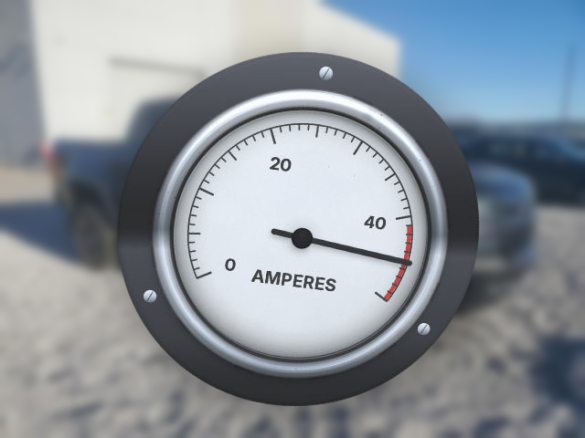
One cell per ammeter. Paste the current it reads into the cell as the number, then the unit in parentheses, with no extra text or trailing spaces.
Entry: 45 (A)
